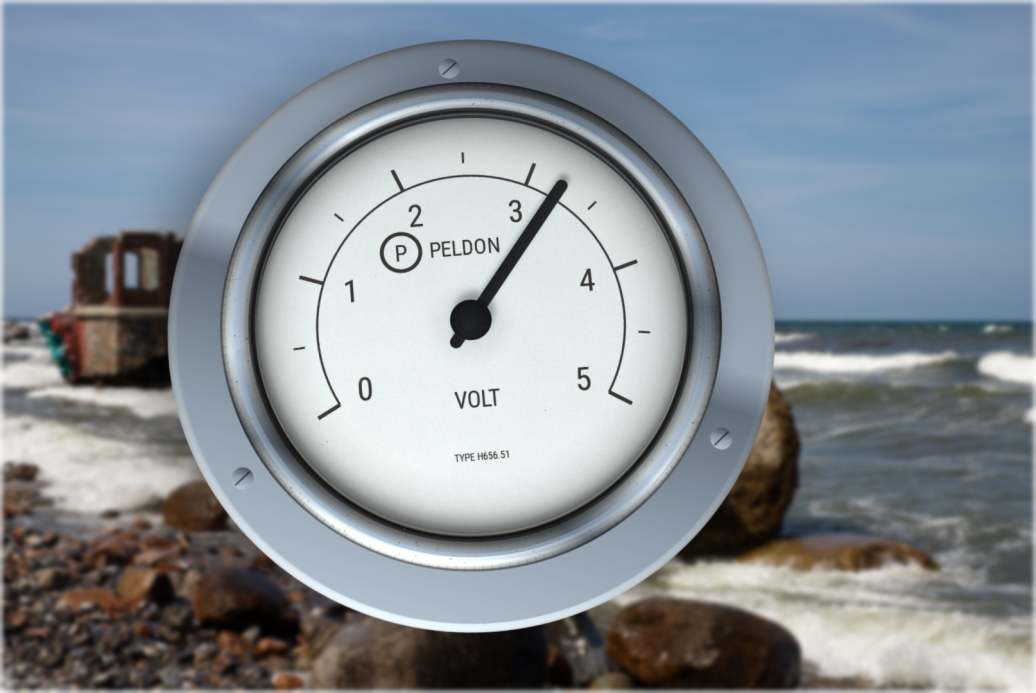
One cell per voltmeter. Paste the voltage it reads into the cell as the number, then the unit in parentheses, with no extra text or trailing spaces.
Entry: 3.25 (V)
